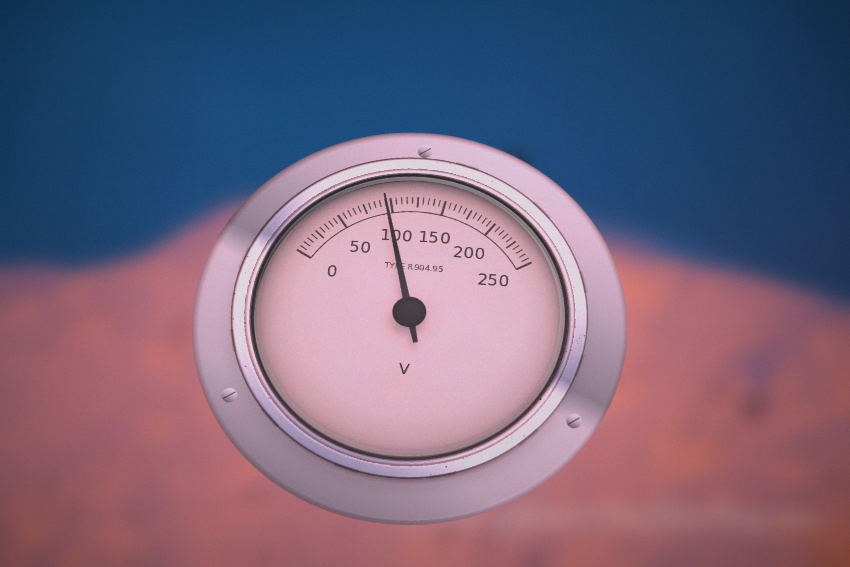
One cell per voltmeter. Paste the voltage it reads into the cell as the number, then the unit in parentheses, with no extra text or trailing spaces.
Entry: 95 (V)
